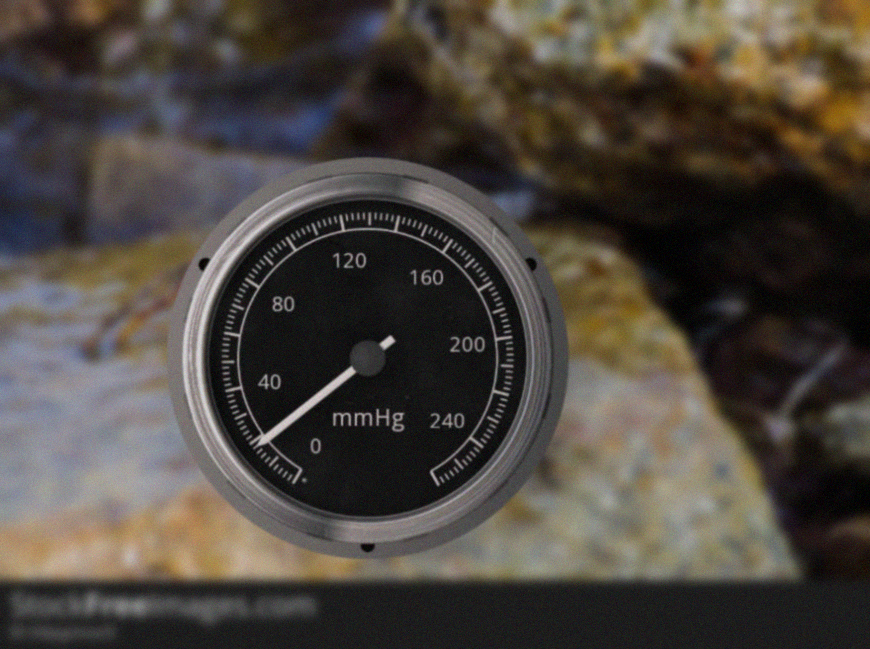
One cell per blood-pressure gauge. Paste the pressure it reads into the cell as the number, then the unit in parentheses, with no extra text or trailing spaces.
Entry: 18 (mmHg)
